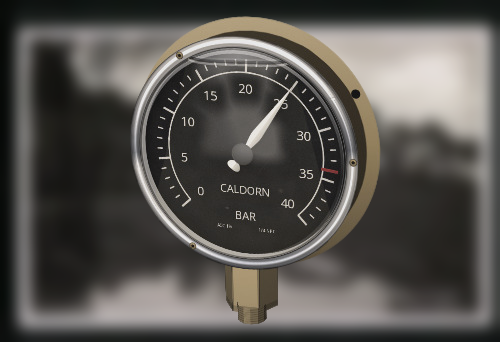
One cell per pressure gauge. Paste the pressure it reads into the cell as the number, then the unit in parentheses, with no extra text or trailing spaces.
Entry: 25 (bar)
